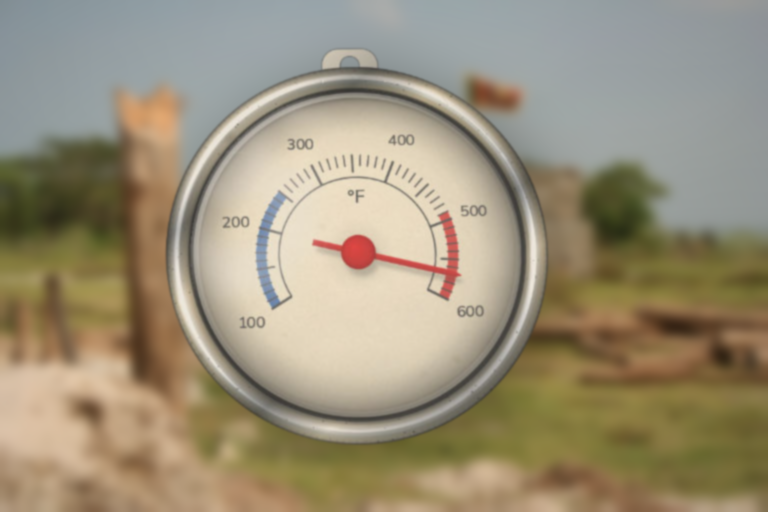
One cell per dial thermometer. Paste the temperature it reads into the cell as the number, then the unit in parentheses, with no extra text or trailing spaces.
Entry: 570 (°F)
